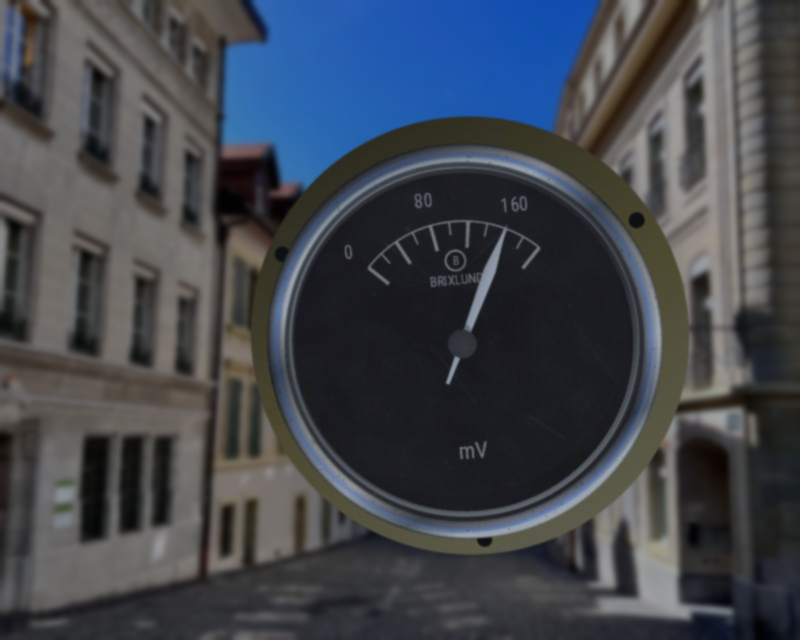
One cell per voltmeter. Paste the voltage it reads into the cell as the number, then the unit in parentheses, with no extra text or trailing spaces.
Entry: 160 (mV)
